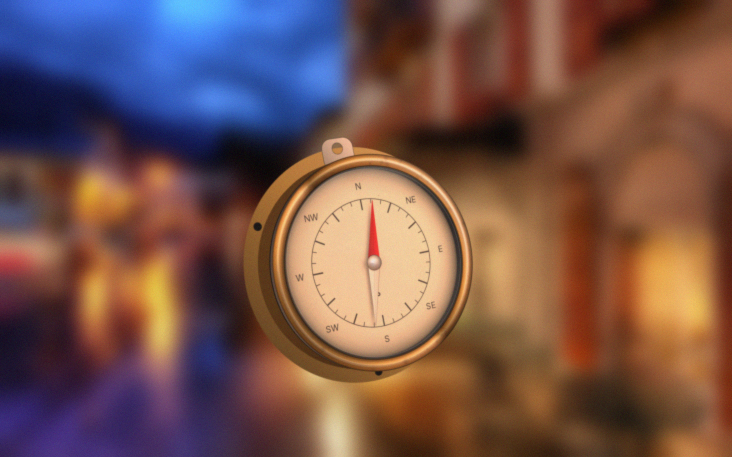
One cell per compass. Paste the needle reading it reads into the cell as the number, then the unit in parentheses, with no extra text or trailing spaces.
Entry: 10 (°)
